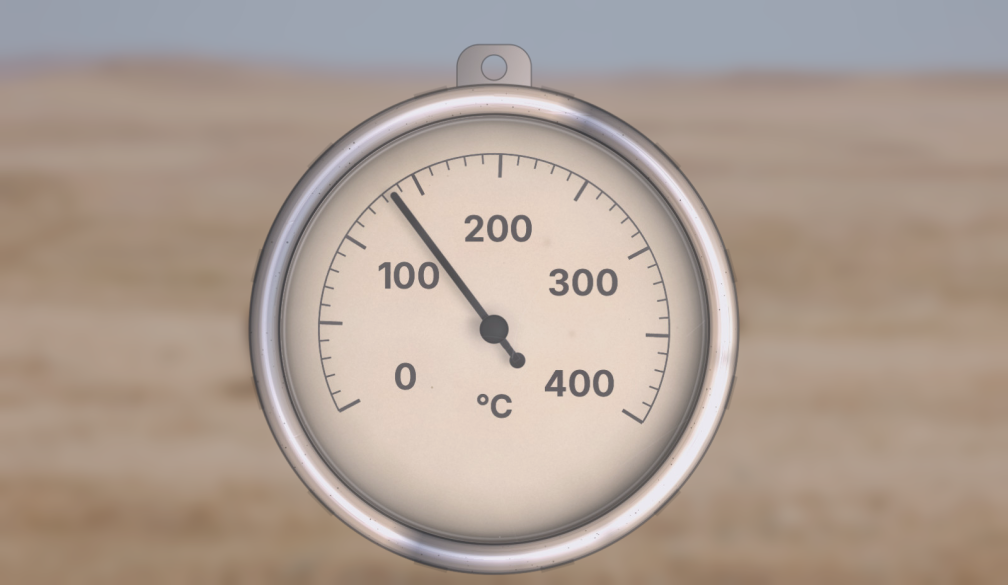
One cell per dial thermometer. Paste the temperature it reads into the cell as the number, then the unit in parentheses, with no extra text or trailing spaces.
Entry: 135 (°C)
